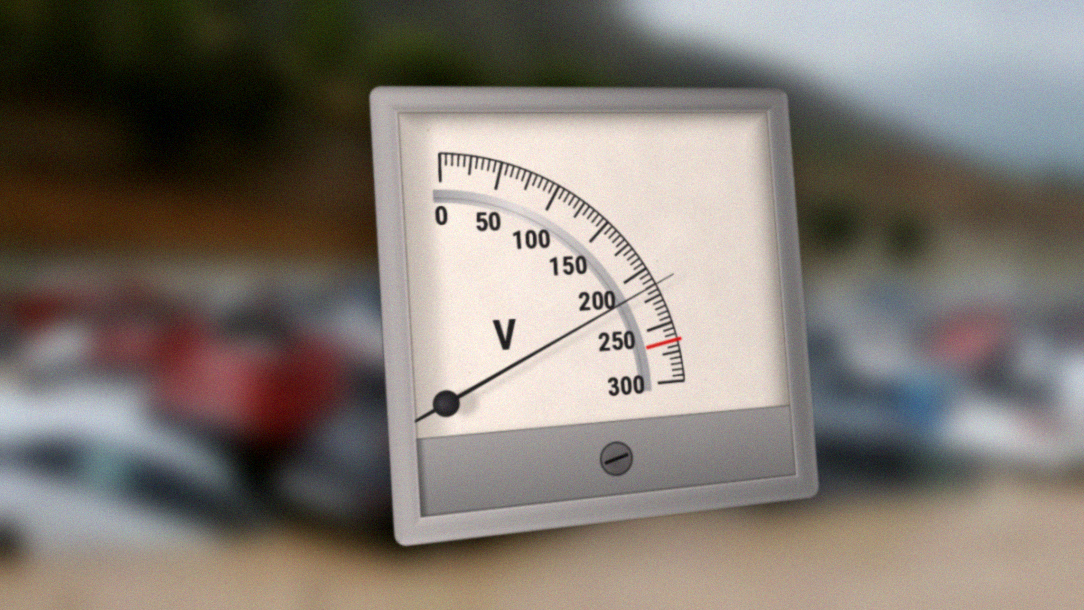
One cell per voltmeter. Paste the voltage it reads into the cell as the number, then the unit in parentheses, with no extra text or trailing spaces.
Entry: 215 (V)
